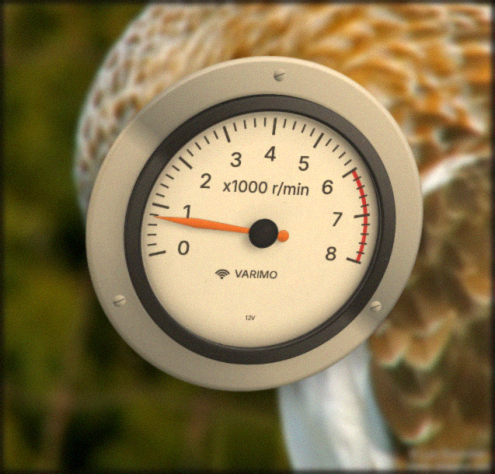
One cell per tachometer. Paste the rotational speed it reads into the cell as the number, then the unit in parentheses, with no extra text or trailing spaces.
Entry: 800 (rpm)
